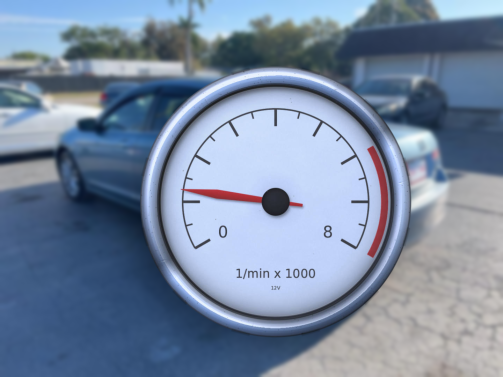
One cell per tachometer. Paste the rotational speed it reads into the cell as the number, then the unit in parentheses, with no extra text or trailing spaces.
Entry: 1250 (rpm)
